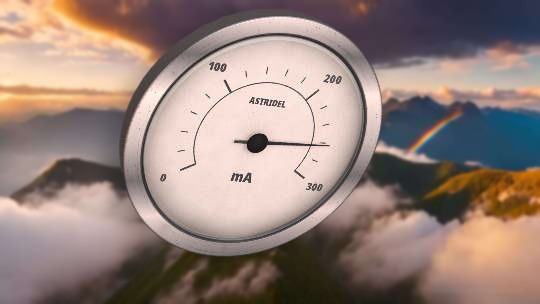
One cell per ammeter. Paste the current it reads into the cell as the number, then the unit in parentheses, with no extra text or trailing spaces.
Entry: 260 (mA)
